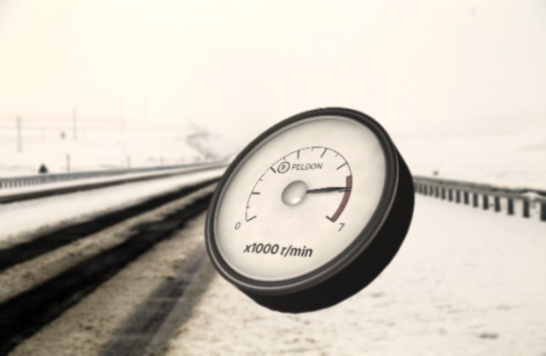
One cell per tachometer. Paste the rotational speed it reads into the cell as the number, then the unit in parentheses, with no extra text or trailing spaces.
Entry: 6000 (rpm)
